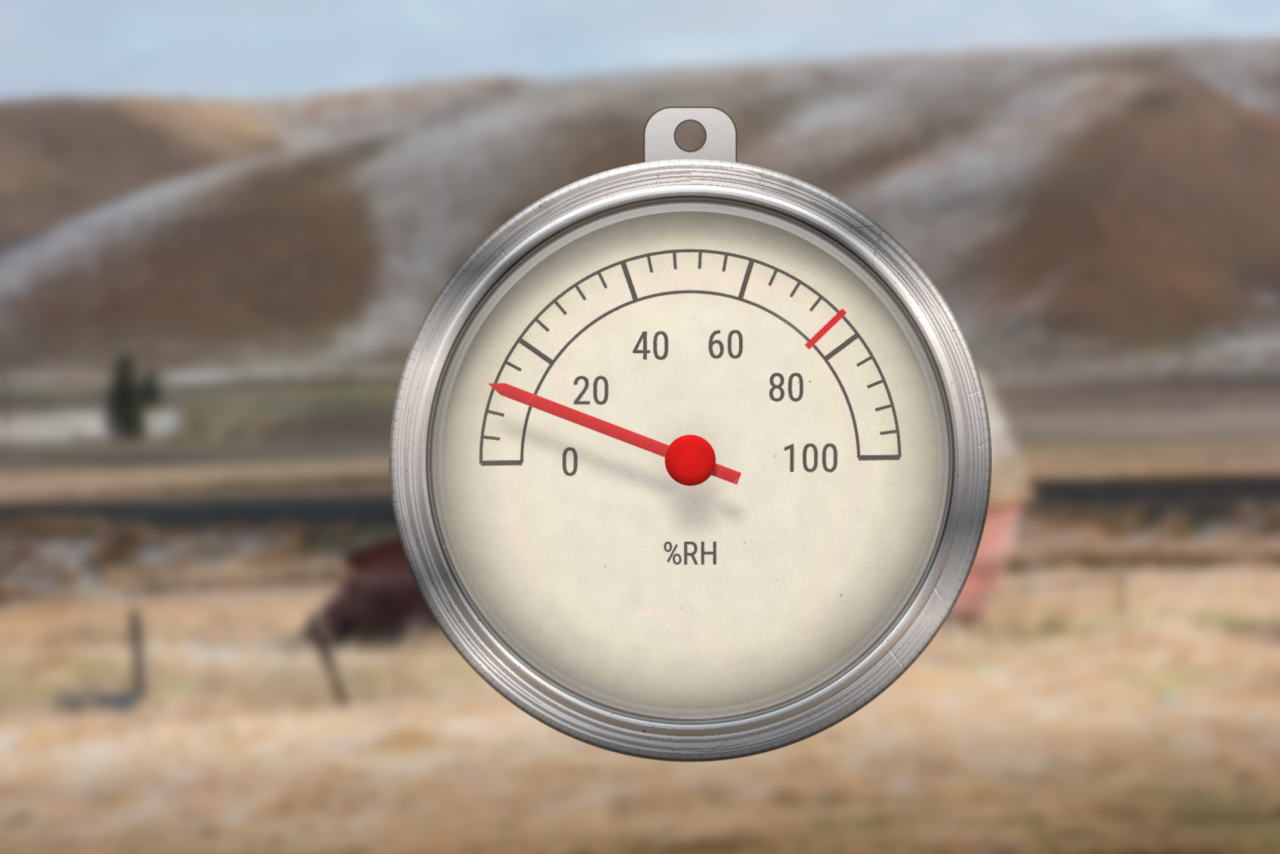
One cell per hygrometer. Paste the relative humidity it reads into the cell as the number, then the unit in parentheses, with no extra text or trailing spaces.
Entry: 12 (%)
